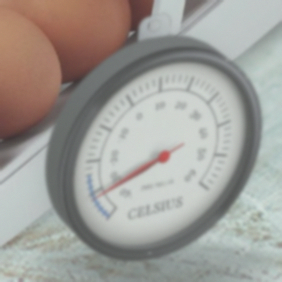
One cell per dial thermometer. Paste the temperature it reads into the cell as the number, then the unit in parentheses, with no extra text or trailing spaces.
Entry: -30 (°C)
